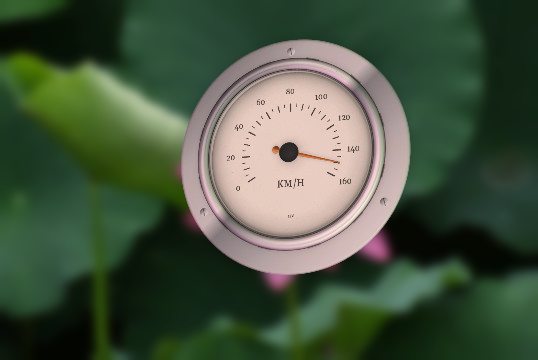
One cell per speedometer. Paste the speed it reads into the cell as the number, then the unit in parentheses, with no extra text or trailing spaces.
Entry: 150 (km/h)
